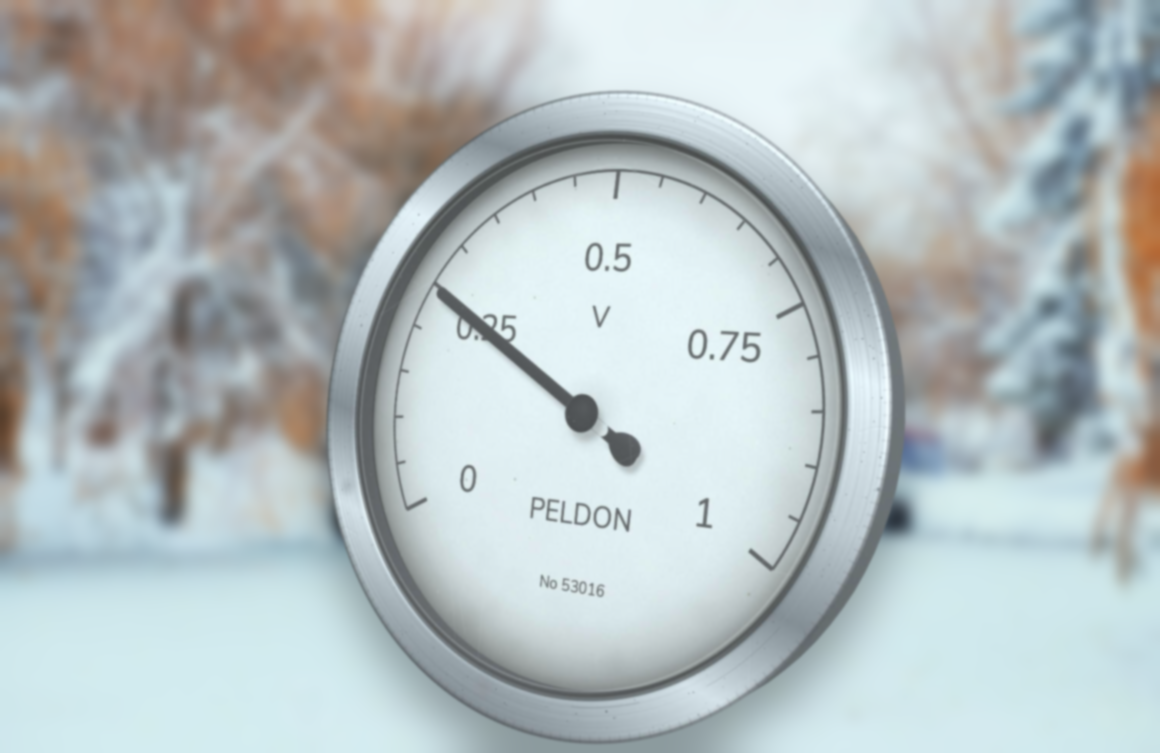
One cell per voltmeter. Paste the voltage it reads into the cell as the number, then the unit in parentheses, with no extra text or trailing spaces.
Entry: 0.25 (V)
